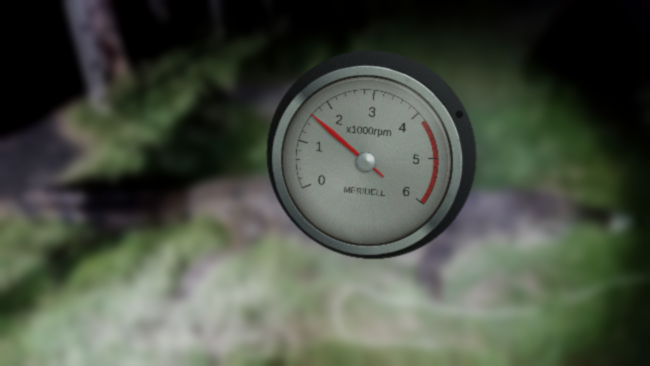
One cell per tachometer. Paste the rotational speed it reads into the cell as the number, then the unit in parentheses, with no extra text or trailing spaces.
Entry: 1600 (rpm)
